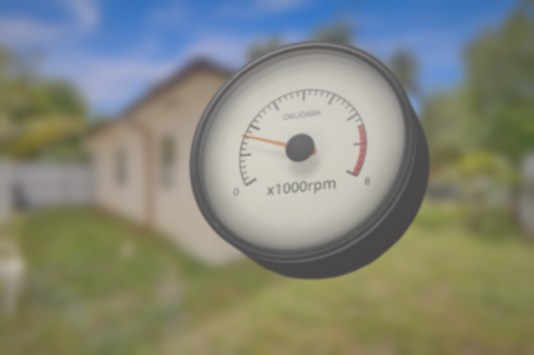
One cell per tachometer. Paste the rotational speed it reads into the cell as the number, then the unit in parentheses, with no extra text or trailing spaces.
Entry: 1600 (rpm)
